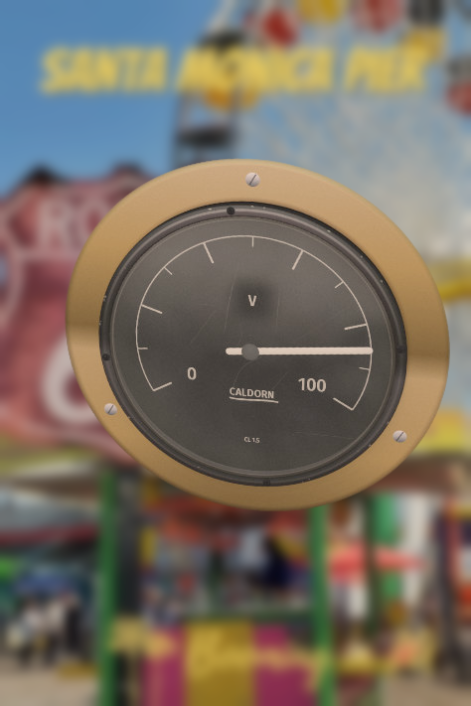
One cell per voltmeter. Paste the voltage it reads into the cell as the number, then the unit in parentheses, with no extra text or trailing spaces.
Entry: 85 (V)
